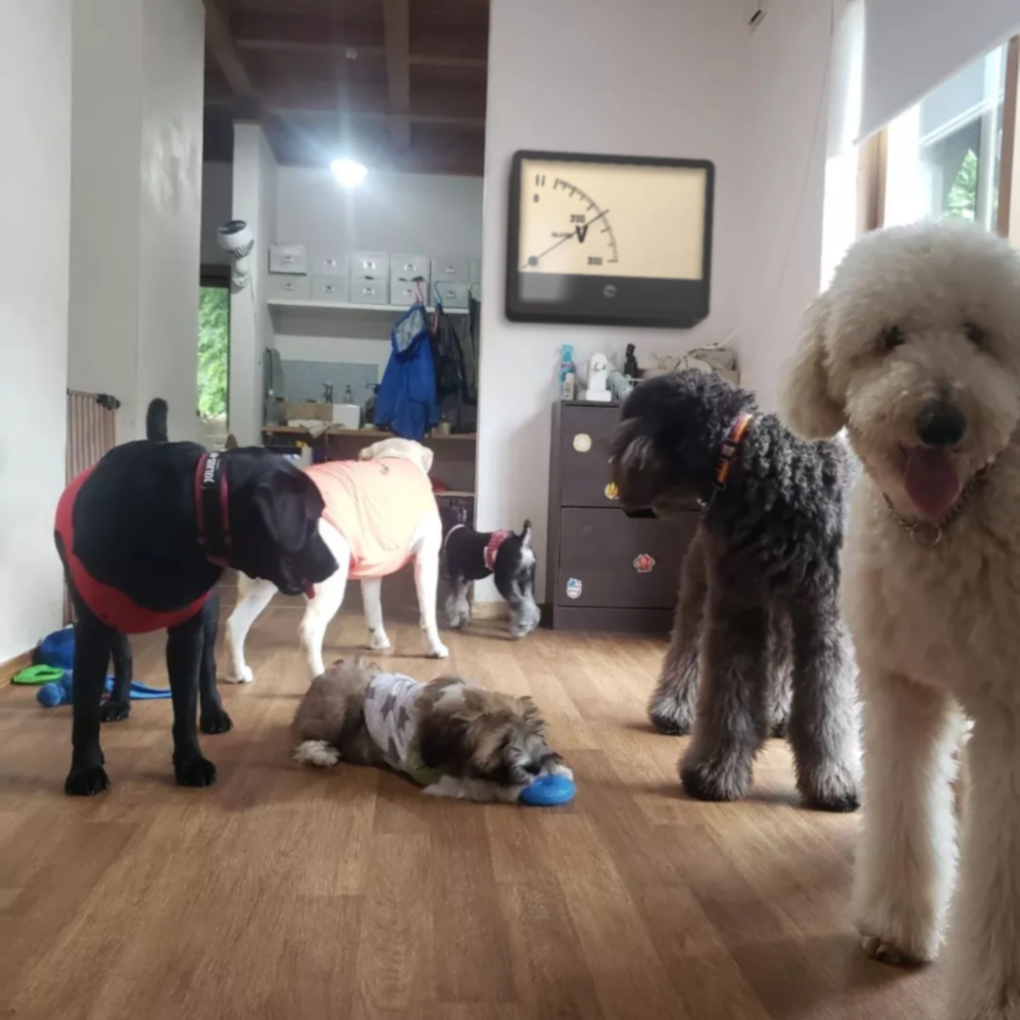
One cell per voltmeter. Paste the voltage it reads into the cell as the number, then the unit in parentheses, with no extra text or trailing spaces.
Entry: 225 (V)
